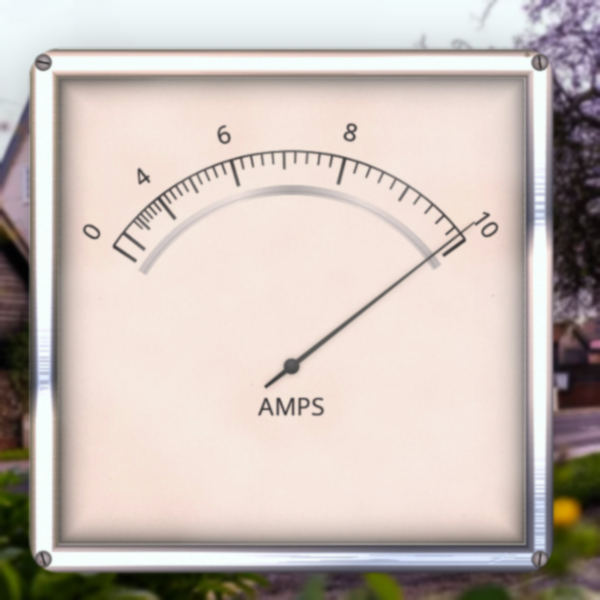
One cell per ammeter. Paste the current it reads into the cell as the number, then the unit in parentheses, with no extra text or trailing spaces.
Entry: 9.9 (A)
